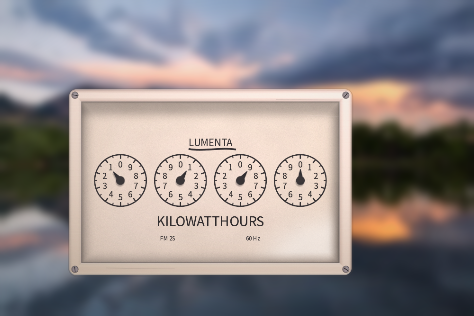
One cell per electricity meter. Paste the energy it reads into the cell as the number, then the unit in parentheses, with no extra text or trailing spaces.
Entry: 1090 (kWh)
